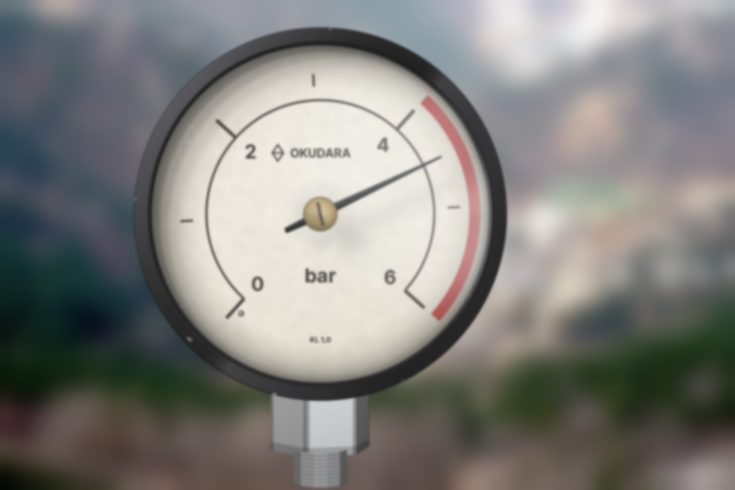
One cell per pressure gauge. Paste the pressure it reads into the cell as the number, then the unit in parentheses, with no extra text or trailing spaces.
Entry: 4.5 (bar)
